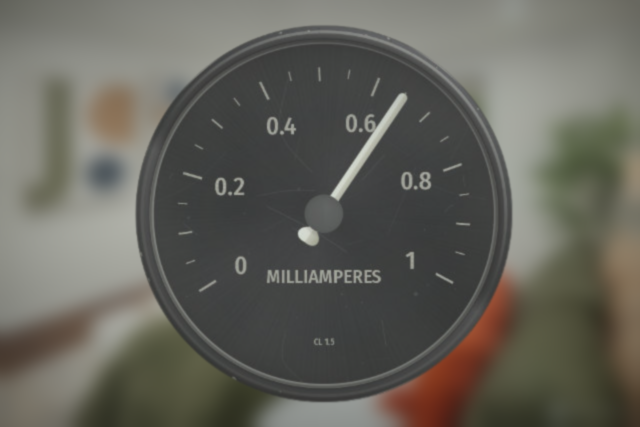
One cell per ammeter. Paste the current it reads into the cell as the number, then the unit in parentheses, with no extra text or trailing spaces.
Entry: 0.65 (mA)
